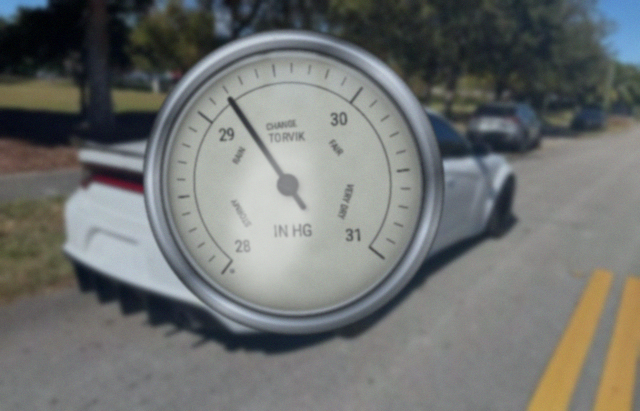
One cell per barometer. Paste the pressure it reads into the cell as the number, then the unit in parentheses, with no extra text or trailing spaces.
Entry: 29.2 (inHg)
